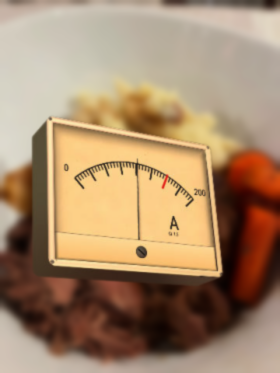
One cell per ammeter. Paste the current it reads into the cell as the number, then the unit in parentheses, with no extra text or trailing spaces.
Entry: 100 (A)
